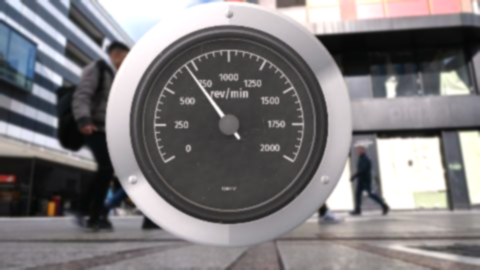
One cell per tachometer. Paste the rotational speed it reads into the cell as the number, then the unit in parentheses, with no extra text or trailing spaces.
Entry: 700 (rpm)
